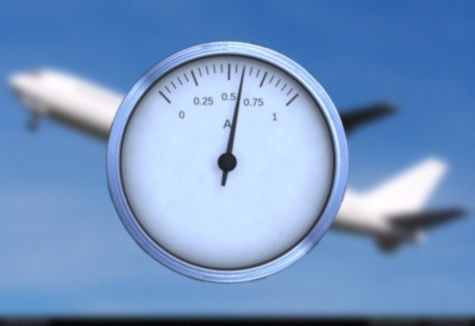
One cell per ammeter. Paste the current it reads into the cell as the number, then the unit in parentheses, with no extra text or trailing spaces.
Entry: 0.6 (A)
